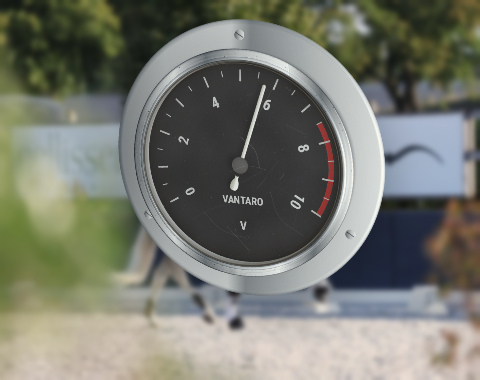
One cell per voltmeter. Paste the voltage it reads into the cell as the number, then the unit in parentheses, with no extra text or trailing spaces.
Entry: 5.75 (V)
